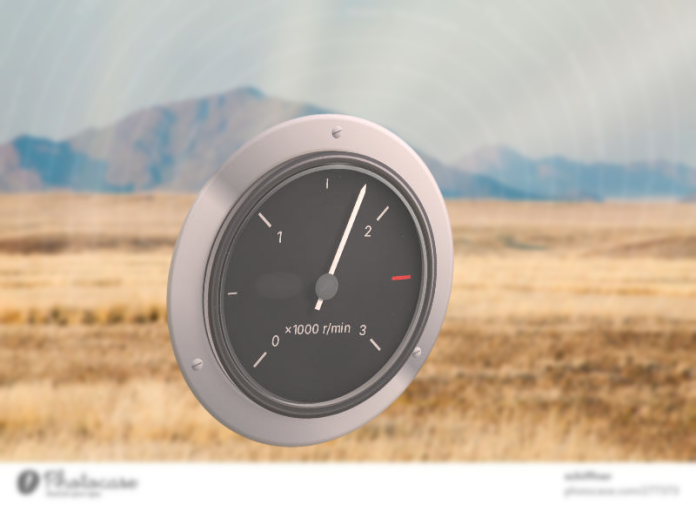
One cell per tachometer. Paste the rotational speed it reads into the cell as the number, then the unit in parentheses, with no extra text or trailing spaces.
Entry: 1750 (rpm)
